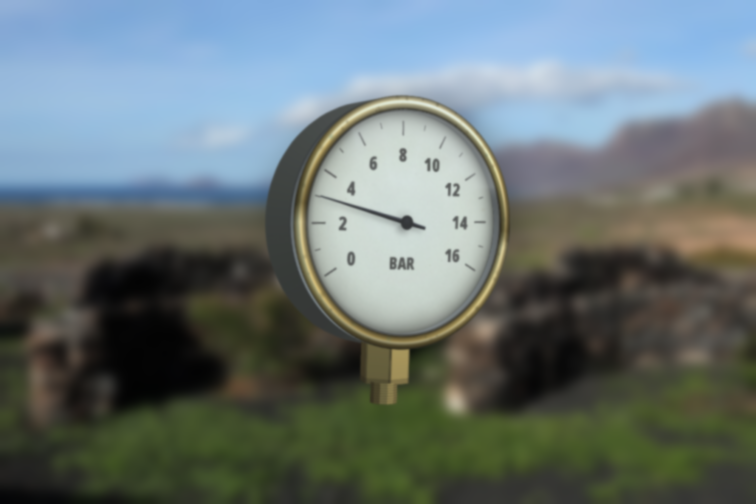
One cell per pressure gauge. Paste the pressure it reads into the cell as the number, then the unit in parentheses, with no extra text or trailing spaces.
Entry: 3 (bar)
